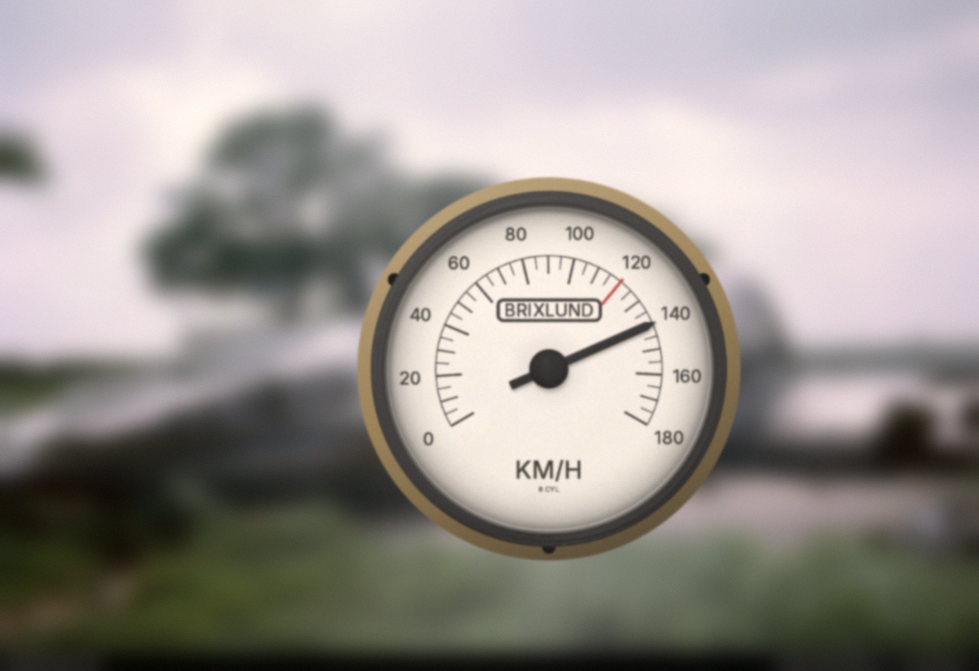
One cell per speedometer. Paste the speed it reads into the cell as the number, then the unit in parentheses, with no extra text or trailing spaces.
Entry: 140 (km/h)
